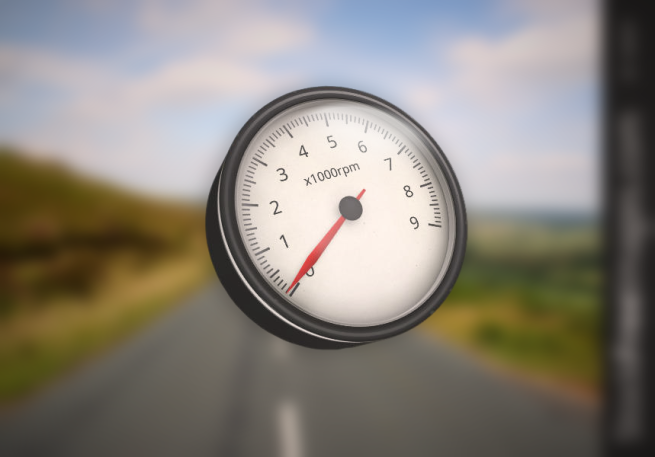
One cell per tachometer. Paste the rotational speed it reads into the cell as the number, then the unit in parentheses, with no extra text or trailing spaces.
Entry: 100 (rpm)
